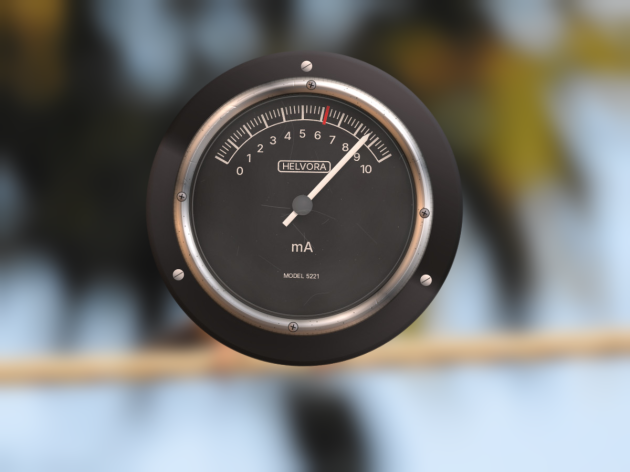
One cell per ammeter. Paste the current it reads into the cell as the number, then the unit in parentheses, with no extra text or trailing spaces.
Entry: 8.6 (mA)
